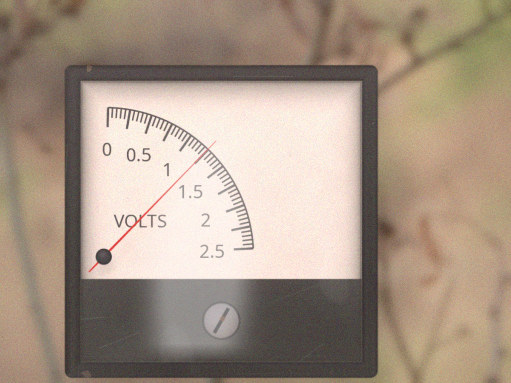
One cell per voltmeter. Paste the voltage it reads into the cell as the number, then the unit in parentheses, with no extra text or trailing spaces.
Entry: 1.25 (V)
